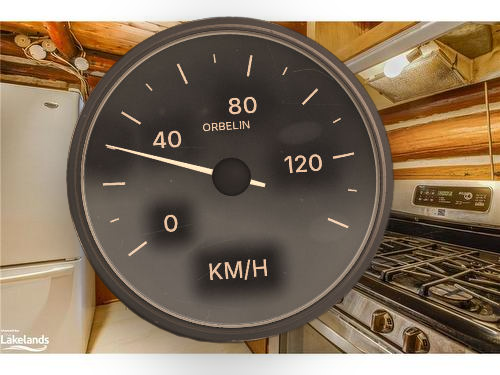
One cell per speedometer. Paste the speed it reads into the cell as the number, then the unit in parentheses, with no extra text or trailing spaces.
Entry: 30 (km/h)
